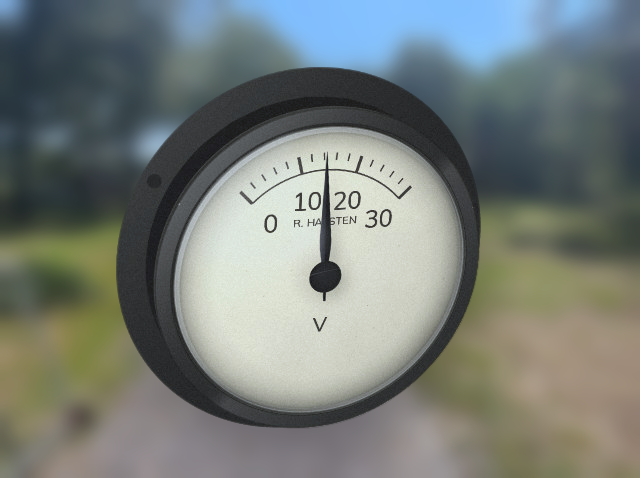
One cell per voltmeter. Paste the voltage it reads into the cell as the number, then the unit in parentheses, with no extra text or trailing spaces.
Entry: 14 (V)
